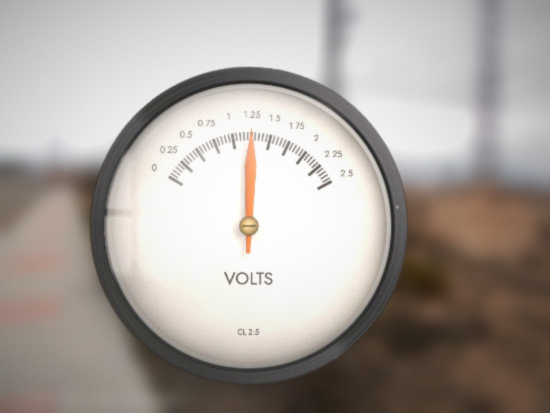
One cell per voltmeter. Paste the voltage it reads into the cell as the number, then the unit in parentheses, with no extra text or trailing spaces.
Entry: 1.25 (V)
